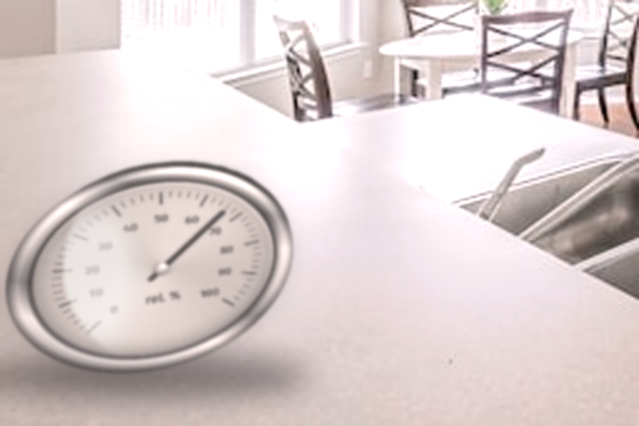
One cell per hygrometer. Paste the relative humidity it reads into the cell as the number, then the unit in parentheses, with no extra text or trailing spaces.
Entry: 66 (%)
